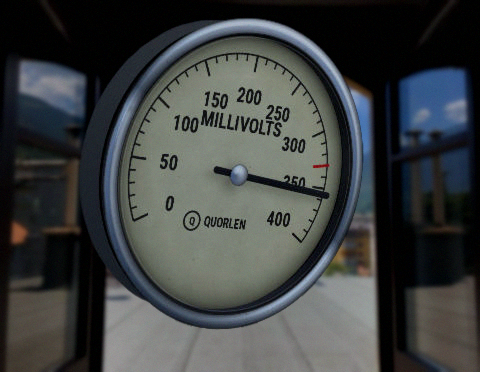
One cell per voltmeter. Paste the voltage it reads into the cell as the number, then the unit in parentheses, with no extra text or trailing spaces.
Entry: 355 (mV)
